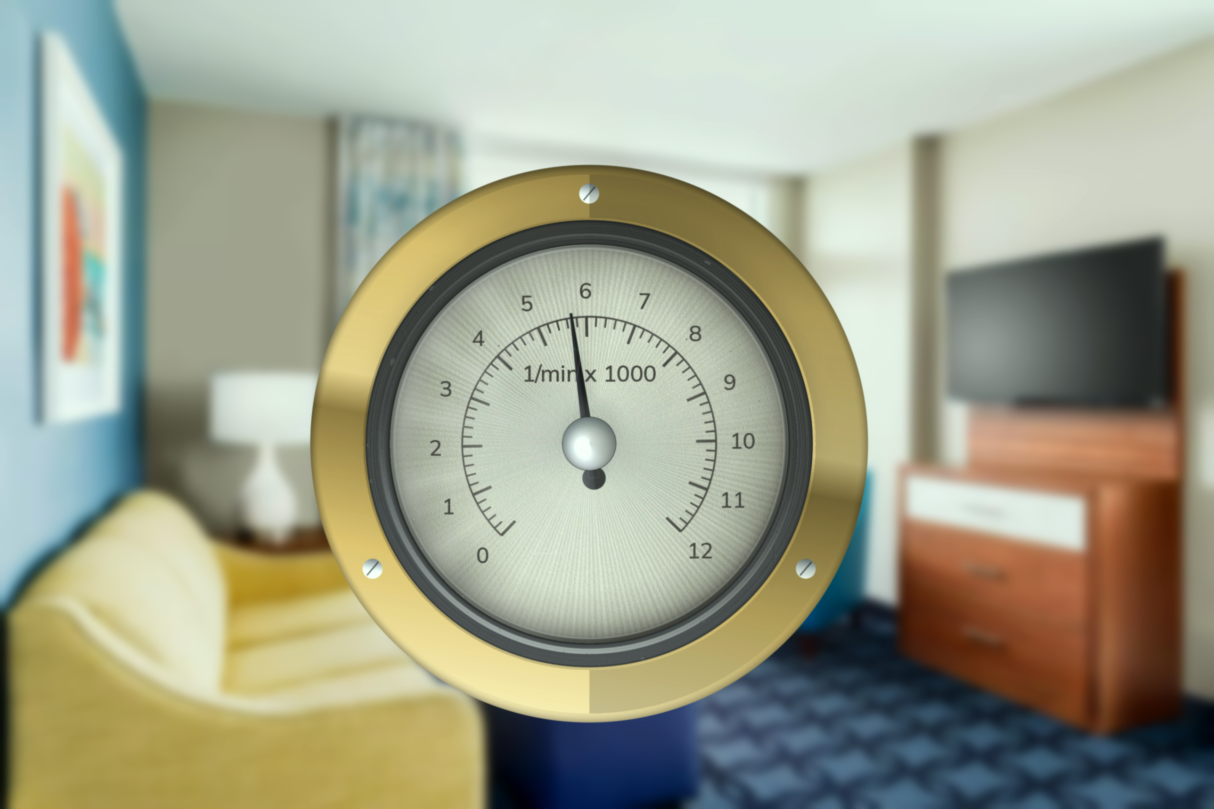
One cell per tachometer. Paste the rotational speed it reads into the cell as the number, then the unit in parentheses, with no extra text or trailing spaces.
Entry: 5700 (rpm)
